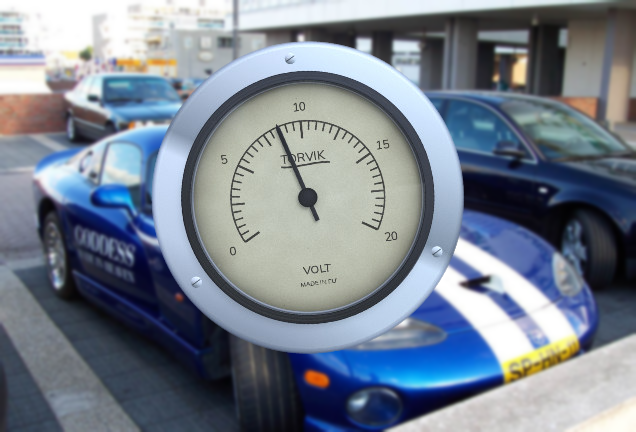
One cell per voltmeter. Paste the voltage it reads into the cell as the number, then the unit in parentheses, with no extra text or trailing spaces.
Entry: 8.5 (V)
